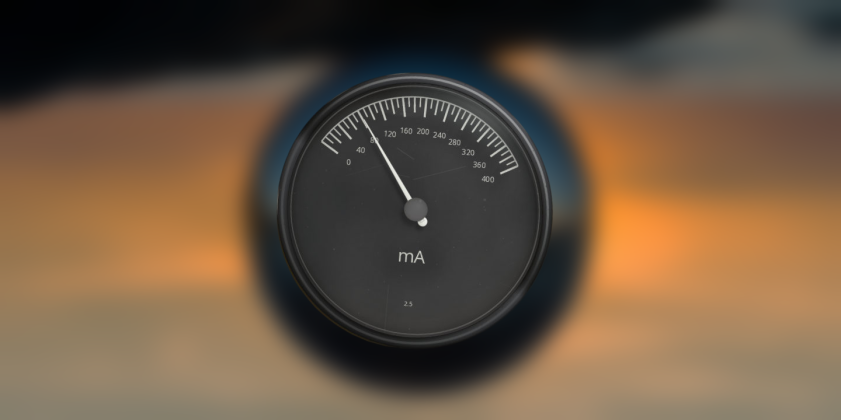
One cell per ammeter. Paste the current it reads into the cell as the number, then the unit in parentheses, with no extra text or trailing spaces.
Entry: 80 (mA)
